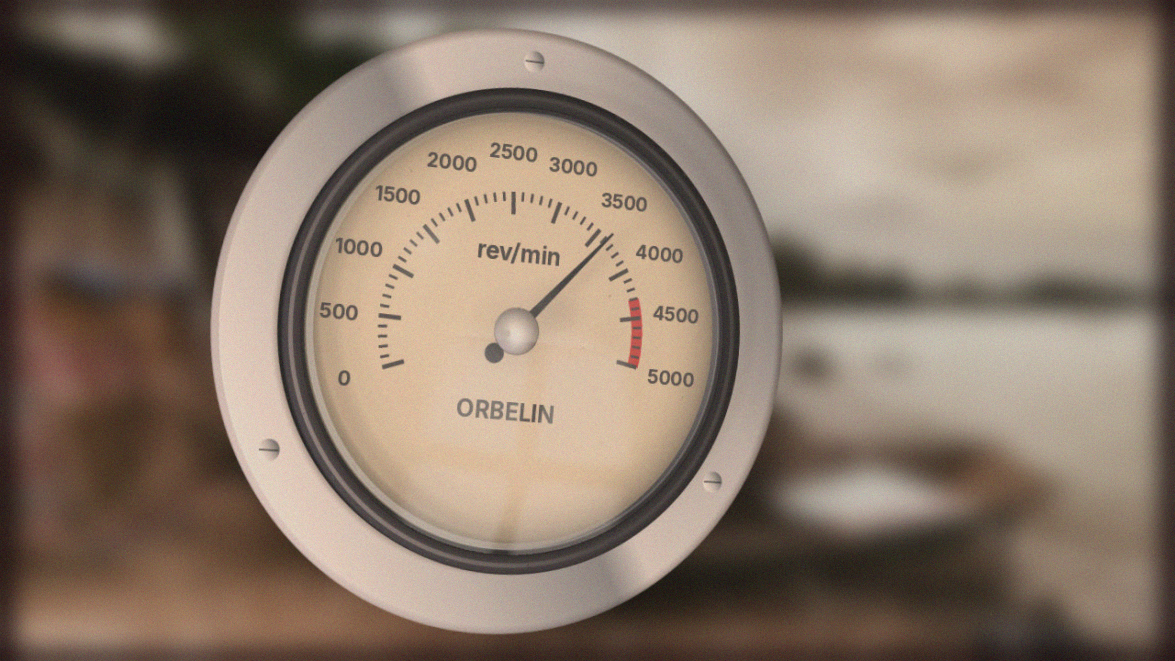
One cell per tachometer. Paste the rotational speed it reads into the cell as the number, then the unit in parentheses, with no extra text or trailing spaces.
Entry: 3600 (rpm)
